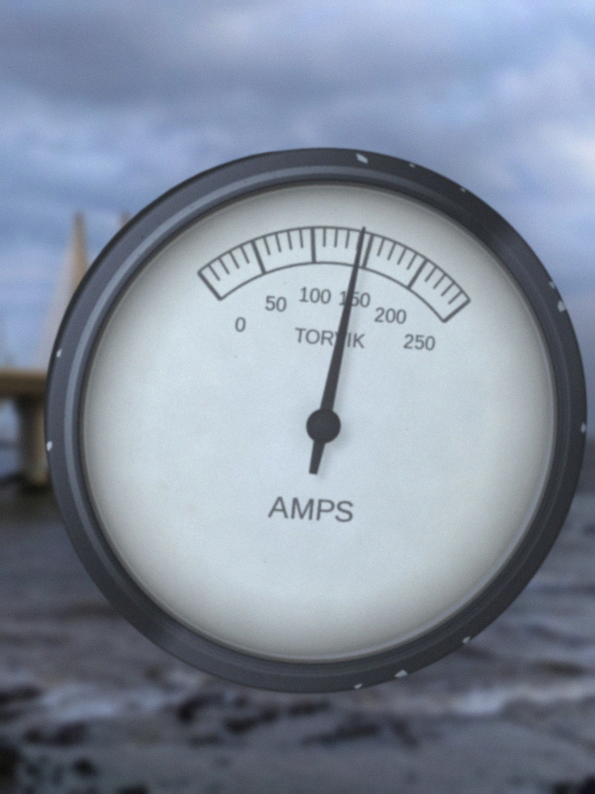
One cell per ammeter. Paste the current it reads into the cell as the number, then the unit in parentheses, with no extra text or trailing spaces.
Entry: 140 (A)
